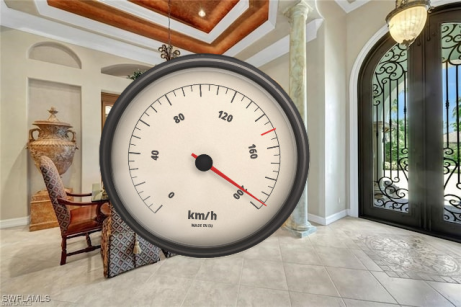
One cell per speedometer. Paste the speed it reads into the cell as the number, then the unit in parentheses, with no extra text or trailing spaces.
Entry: 195 (km/h)
